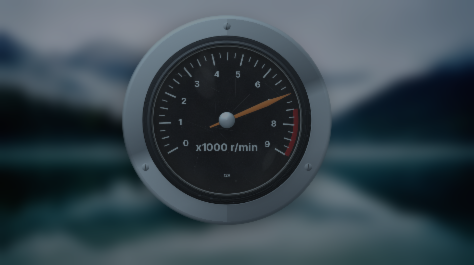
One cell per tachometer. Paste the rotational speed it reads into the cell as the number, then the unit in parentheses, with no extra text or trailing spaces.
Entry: 7000 (rpm)
